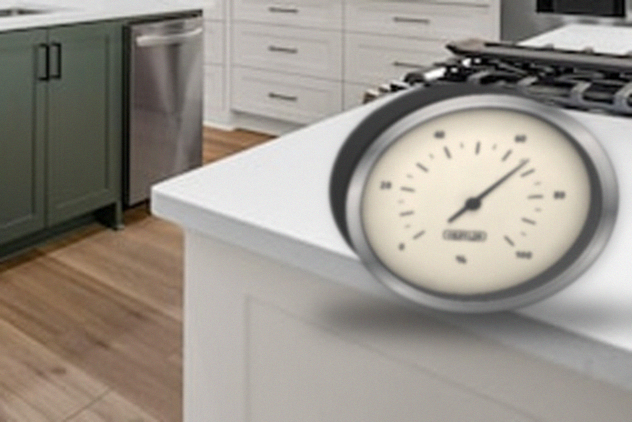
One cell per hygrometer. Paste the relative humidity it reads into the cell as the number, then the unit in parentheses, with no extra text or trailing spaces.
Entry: 65 (%)
